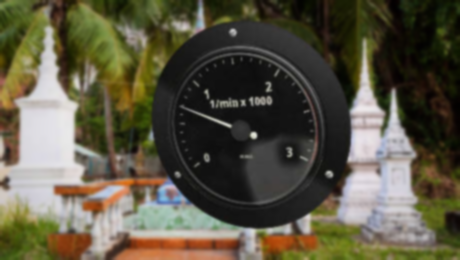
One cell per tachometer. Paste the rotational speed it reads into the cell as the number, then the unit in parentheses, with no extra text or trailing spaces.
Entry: 700 (rpm)
